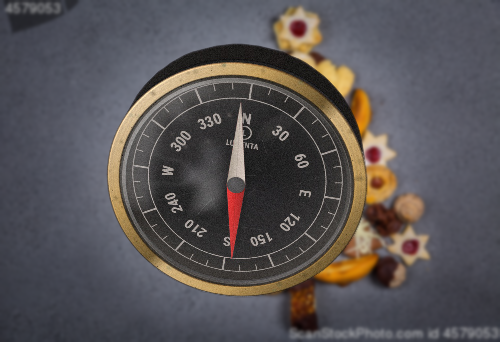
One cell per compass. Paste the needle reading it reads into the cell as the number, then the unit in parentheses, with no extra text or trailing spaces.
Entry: 175 (°)
